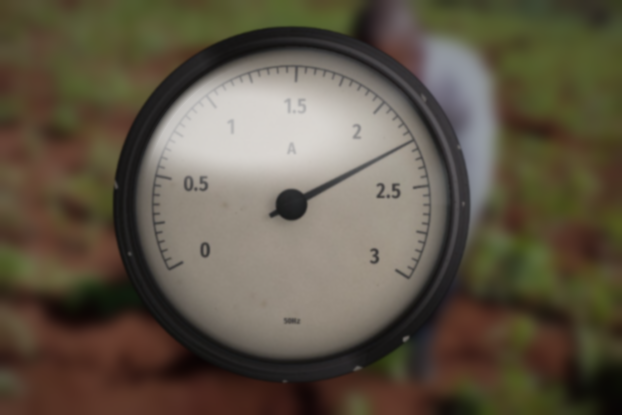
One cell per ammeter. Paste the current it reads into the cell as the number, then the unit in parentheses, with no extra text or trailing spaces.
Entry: 2.25 (A)
